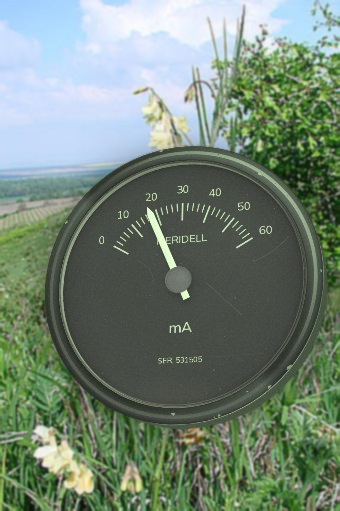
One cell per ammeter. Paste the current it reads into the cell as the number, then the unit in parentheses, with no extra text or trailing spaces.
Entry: 18 (mA)
